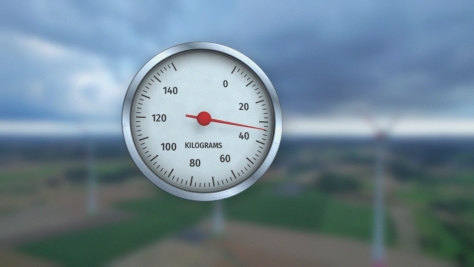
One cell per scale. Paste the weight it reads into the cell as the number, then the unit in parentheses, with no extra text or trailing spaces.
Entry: 34 (kg)
